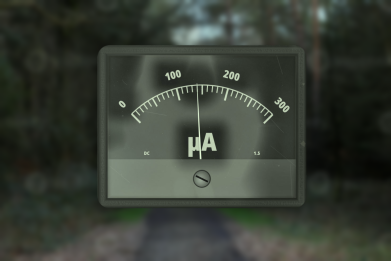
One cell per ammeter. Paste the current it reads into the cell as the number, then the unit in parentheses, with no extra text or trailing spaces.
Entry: 140 (µA)
